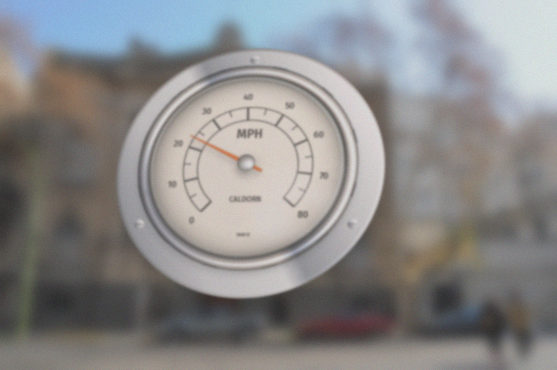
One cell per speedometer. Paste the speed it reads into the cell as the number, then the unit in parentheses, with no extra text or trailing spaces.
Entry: 22.5 (mph)
